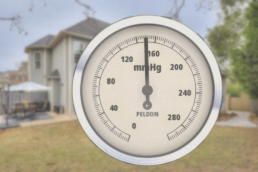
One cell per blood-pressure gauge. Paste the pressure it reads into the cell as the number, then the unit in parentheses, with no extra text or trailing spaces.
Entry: 150 (mmHg)
